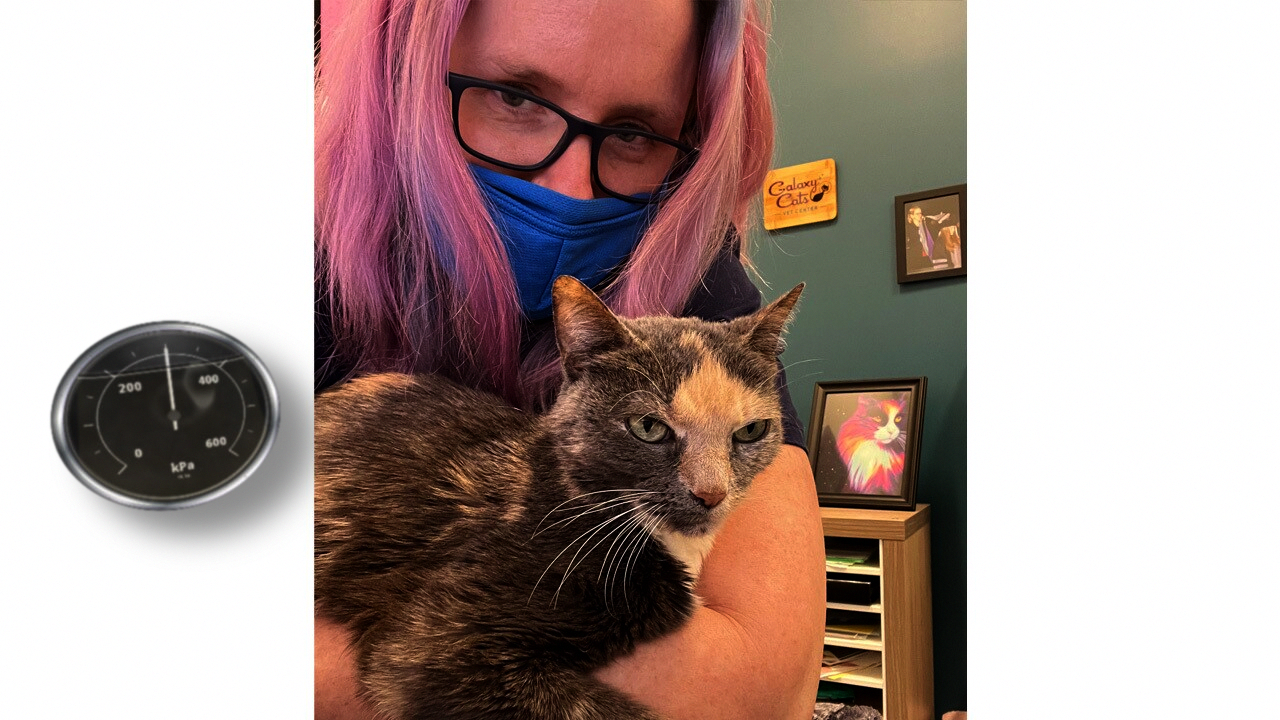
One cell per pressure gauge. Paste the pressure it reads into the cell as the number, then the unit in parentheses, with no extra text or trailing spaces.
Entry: 300 (kPa)
